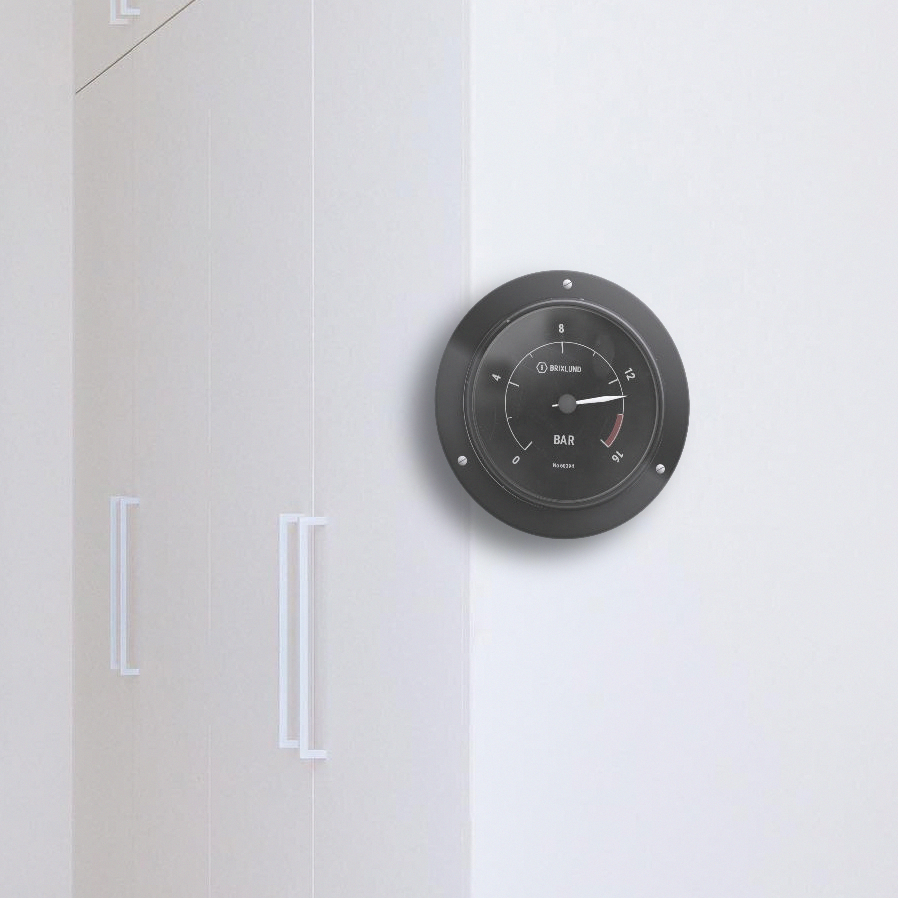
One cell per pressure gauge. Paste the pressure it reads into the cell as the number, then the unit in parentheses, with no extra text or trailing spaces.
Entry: 13 (bar)
